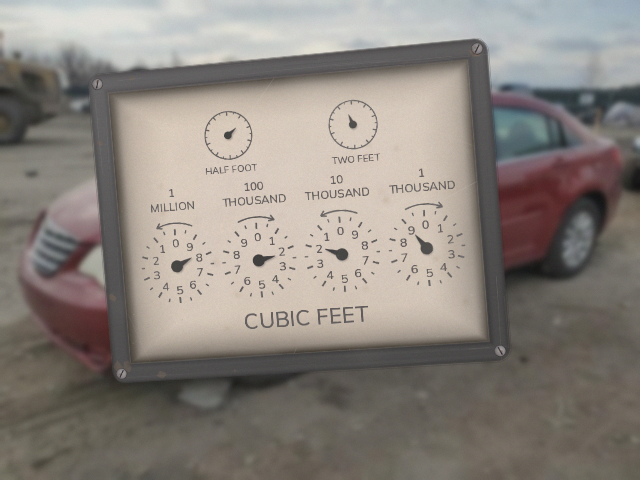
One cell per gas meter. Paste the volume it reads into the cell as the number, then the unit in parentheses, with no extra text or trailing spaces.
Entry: 821900 (ft³)
